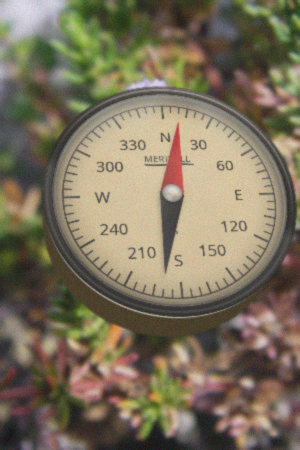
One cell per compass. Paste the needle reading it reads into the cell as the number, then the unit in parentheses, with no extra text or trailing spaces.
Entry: 10 (°)
